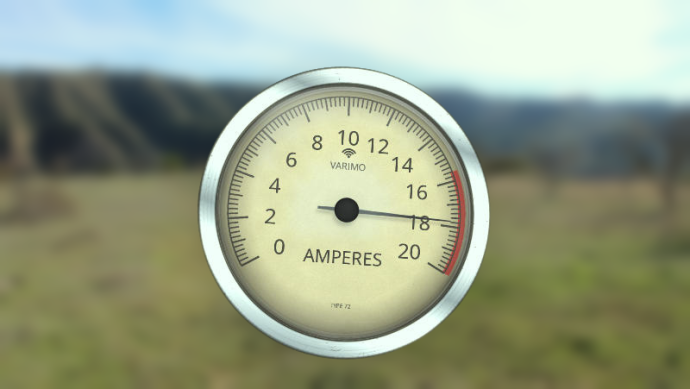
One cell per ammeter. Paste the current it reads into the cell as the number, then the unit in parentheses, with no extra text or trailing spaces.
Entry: 17.8 (A)
